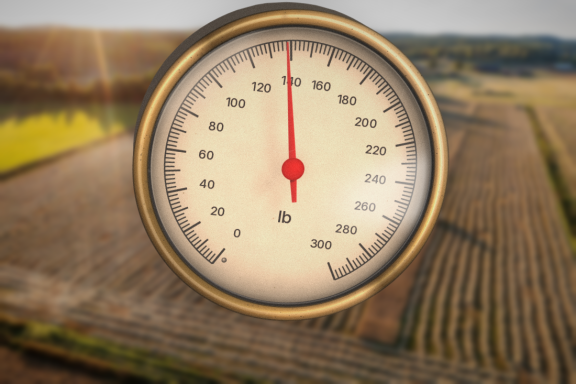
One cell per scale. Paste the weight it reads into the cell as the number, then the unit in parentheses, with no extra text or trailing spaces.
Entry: 138 (lb)
